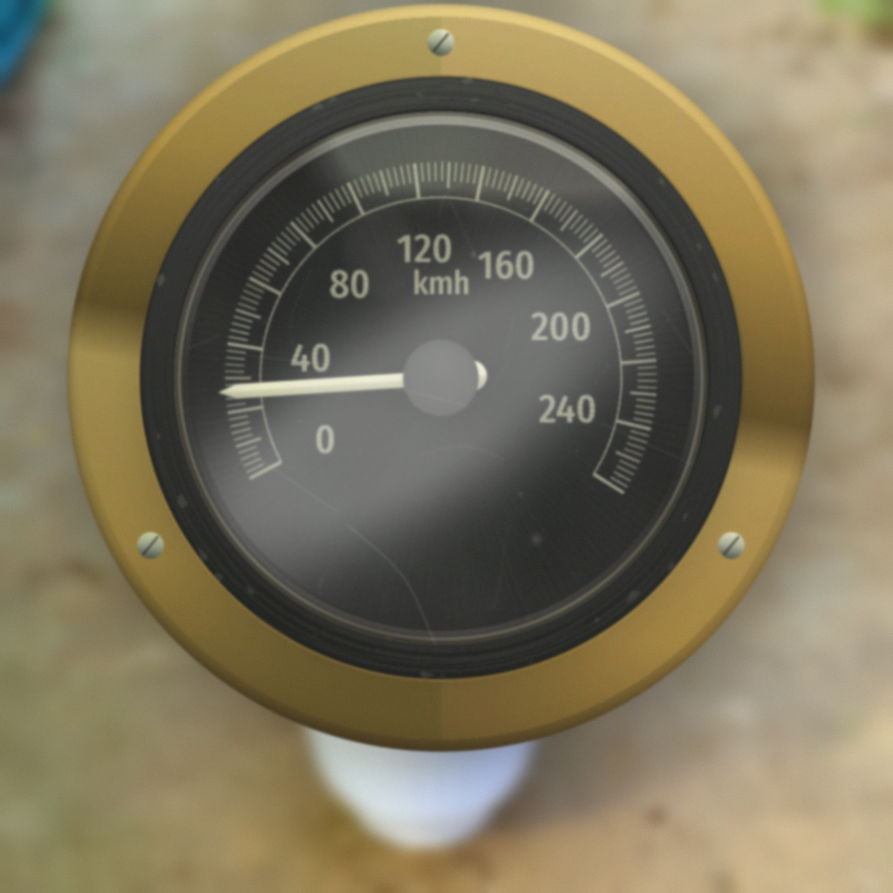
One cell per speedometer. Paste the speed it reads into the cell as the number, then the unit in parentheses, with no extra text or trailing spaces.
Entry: 26 (km/h)
